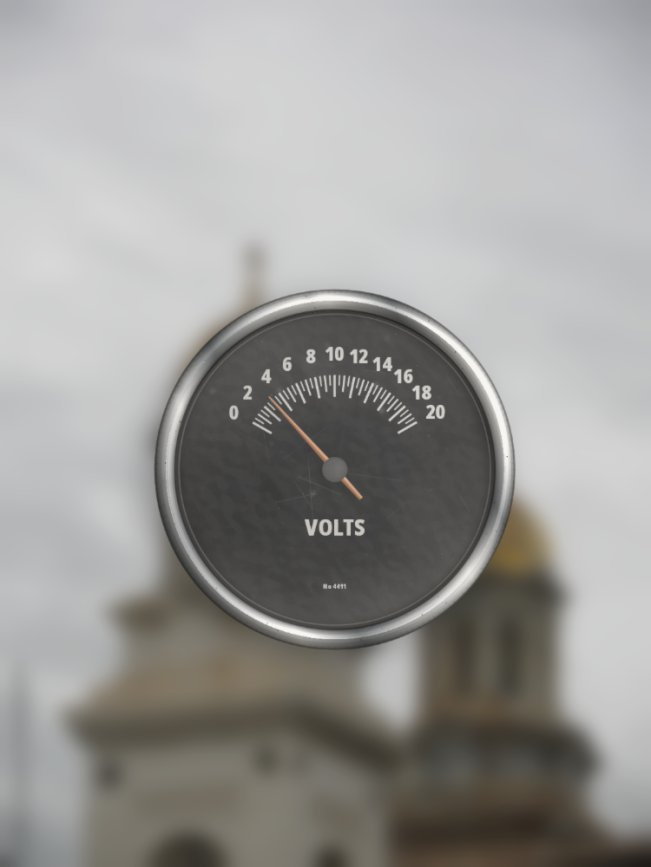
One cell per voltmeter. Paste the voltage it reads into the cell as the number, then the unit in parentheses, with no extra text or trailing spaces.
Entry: 3 (V)
